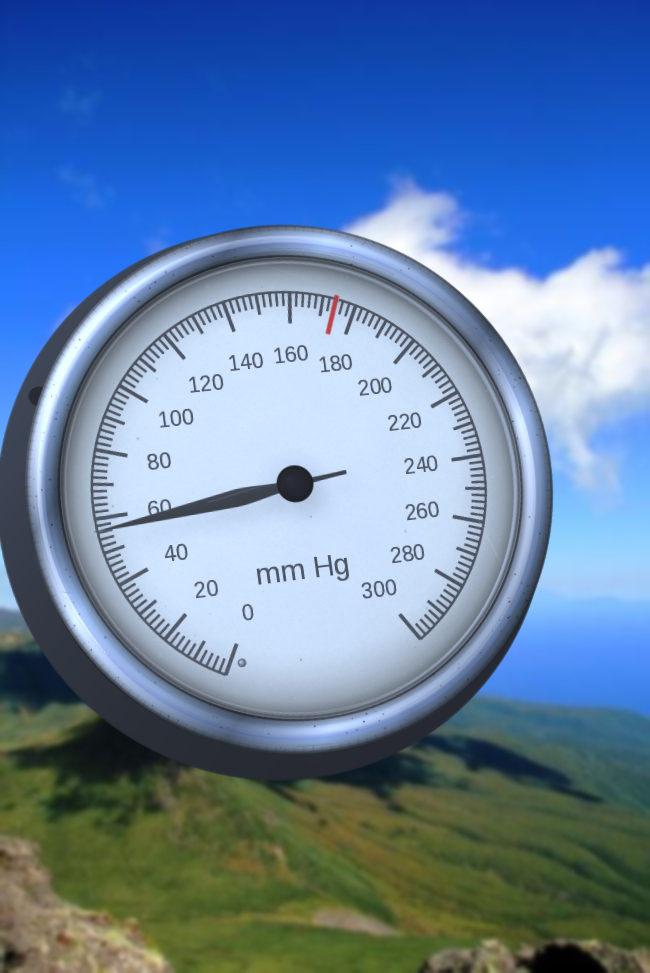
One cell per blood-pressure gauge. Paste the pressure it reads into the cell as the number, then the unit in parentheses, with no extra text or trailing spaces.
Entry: 56 (mmHg)
